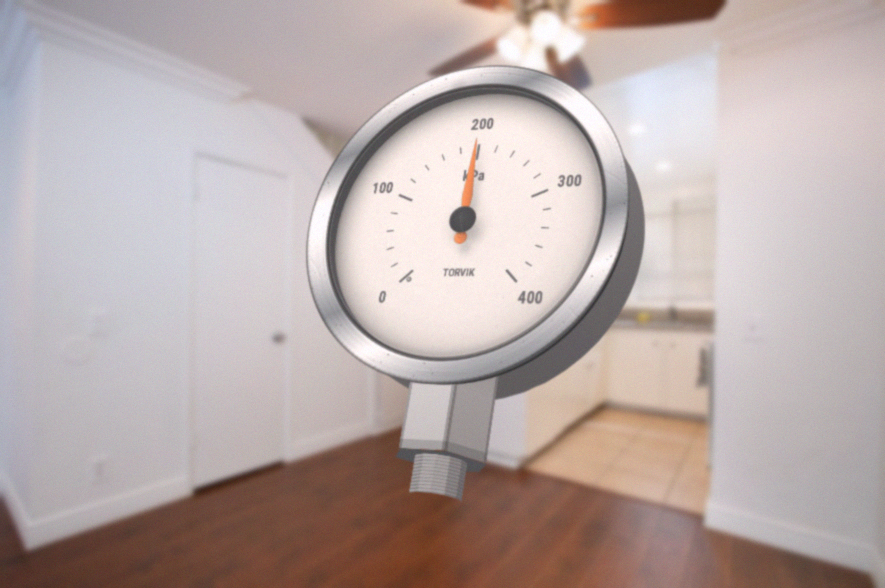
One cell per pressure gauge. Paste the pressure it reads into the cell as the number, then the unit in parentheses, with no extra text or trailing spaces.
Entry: 200 (kPa)
